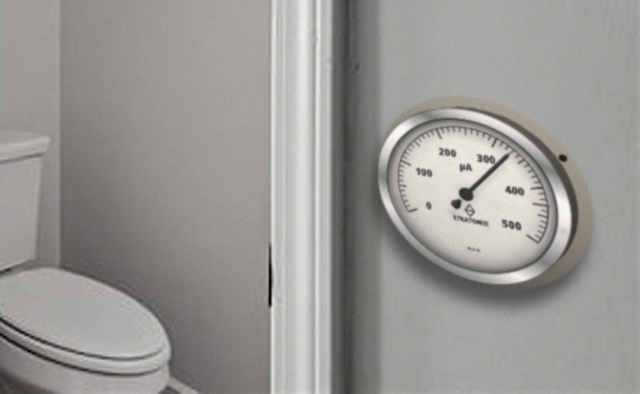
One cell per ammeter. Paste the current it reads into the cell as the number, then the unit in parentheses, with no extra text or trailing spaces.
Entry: 330 (µA)
